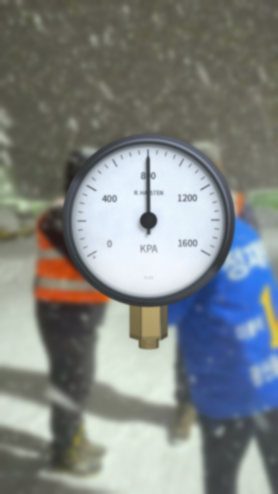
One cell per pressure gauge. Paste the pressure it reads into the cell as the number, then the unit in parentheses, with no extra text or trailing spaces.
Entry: 800 (kPa)
